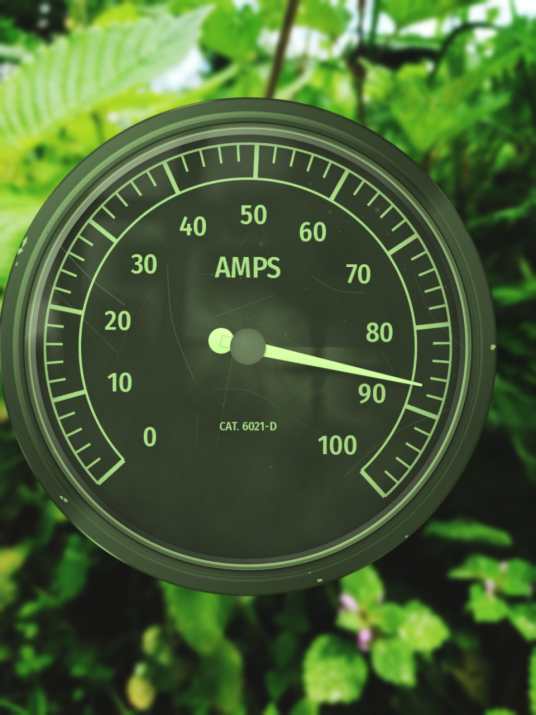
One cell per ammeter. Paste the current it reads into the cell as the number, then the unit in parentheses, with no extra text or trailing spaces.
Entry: 87 (A)
